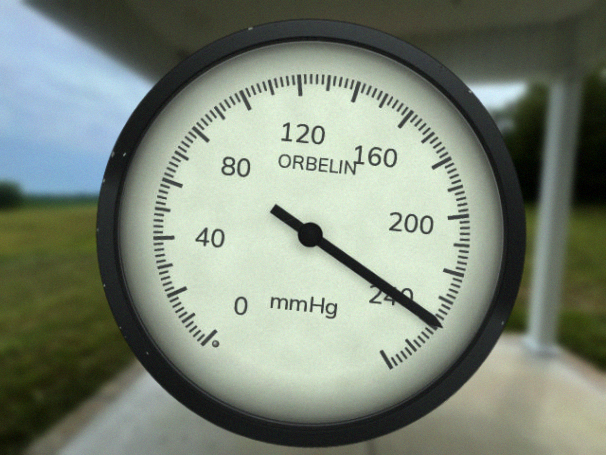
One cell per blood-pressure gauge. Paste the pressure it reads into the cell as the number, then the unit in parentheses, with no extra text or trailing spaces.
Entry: 238 (mmHg)
